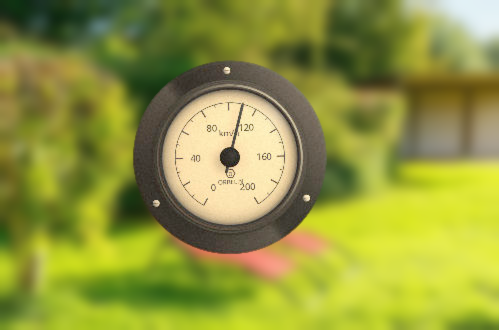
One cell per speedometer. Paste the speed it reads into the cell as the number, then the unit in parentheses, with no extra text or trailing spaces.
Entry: 110 (km/h)
